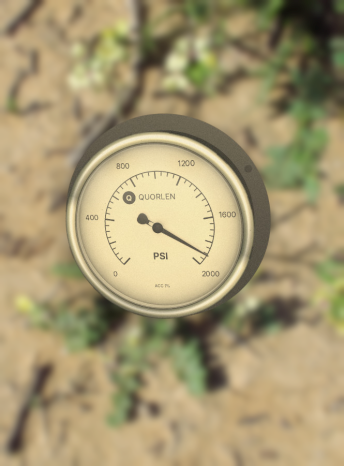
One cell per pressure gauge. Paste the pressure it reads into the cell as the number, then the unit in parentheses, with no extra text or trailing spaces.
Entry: 1900 (psi)
